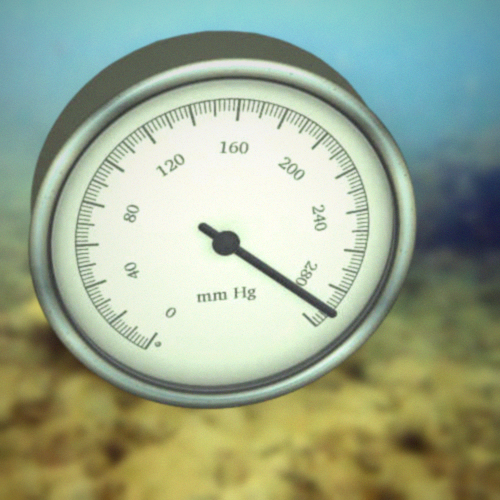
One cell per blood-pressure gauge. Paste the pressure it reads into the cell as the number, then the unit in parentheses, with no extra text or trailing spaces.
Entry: 290 (mmHg)
